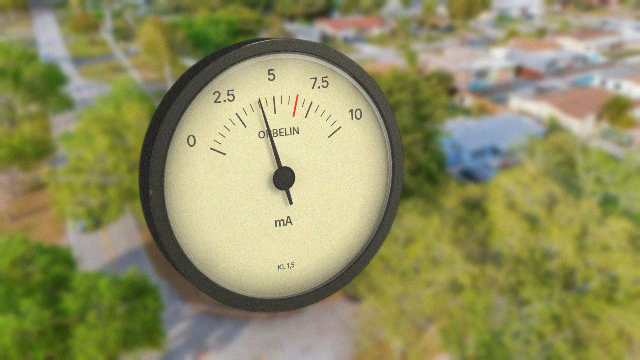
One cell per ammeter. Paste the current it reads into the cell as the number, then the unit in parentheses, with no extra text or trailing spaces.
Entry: 4 (mA)
